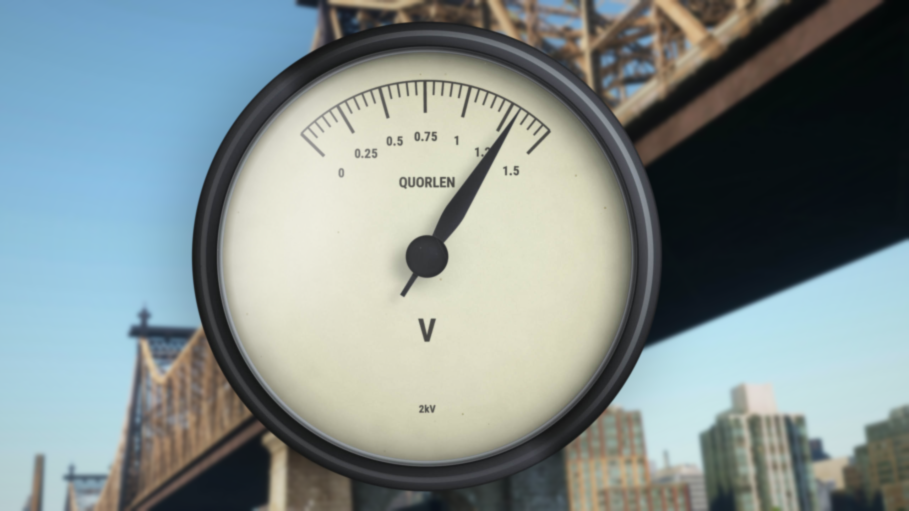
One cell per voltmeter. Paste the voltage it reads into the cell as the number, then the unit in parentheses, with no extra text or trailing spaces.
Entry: 1.3 (V)
